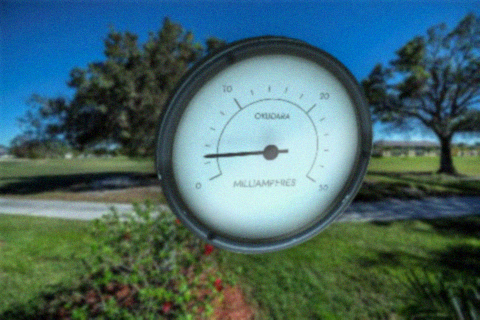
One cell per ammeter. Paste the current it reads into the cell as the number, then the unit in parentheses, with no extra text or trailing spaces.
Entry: 3 (mA)
